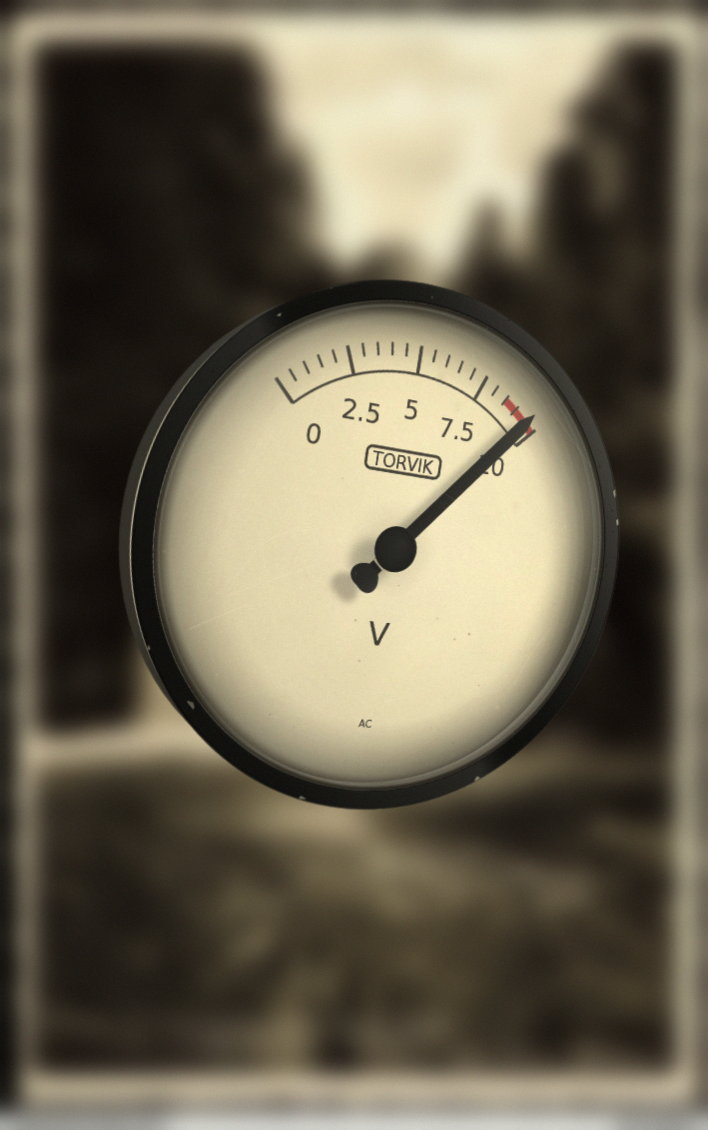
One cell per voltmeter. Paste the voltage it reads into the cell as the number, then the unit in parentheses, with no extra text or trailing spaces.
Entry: 9.5 (V)
